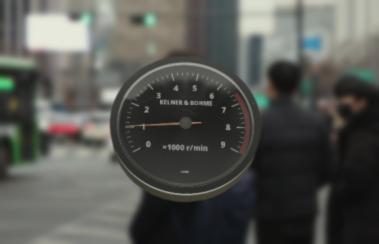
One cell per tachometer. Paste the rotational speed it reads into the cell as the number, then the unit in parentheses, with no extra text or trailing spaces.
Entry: 1000 (rpm)
